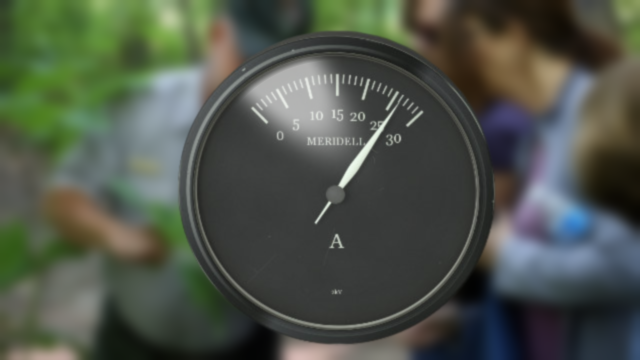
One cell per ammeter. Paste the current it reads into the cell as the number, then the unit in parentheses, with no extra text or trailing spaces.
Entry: 26 (A)
